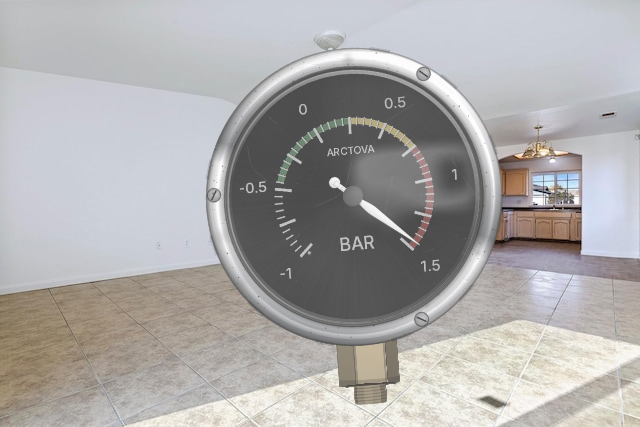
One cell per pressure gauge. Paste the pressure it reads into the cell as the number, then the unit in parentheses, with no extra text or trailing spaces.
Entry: 1.45 (bar)
